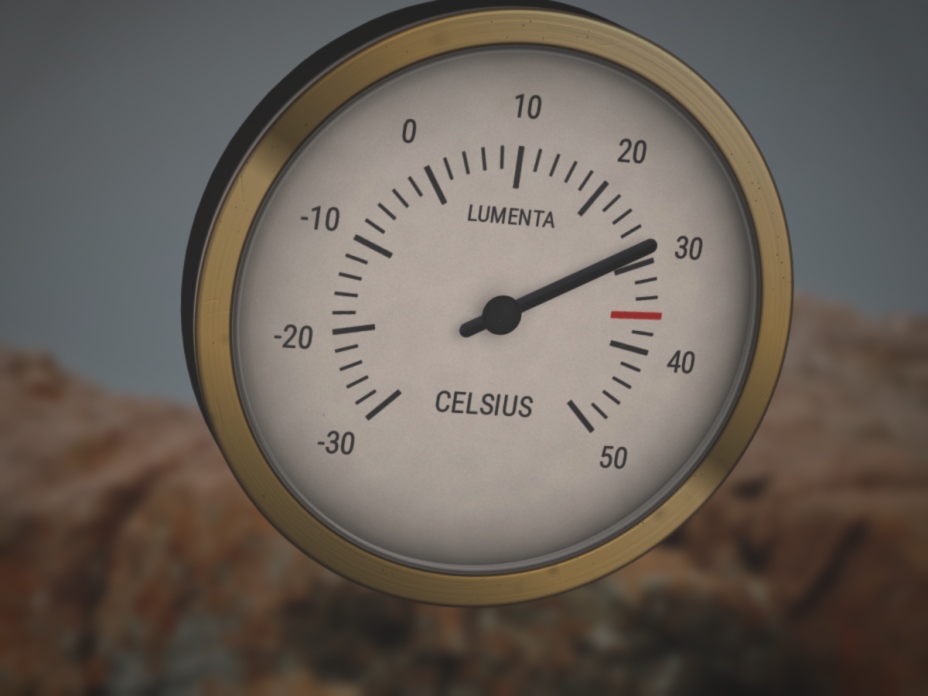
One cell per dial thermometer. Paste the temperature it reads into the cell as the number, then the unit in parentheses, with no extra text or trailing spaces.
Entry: 28 (°C)
